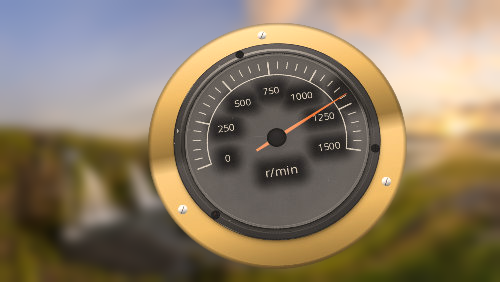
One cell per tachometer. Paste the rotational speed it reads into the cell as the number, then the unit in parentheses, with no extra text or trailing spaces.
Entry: 1200 (rpm)
